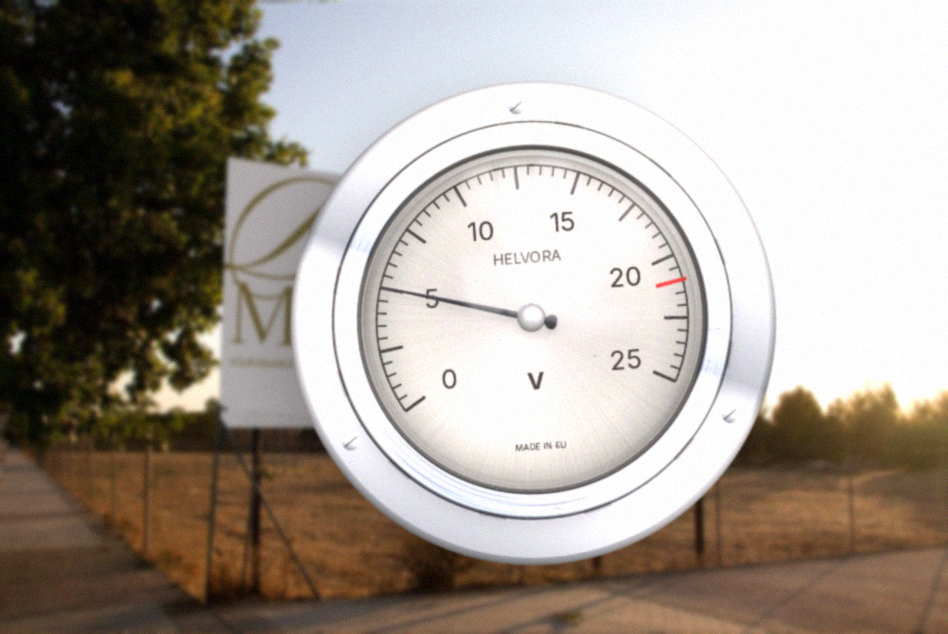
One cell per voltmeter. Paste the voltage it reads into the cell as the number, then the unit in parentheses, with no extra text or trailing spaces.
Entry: 5 (V)
